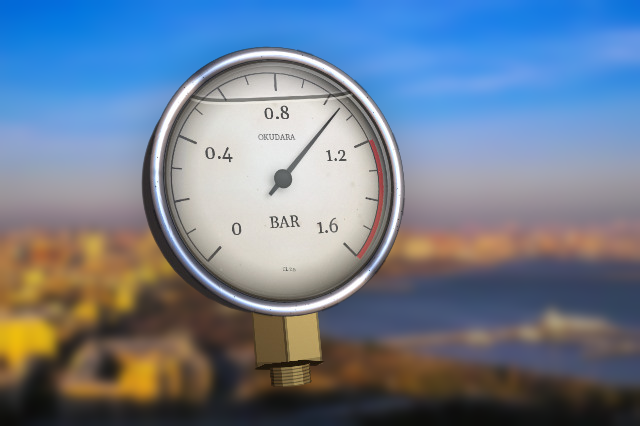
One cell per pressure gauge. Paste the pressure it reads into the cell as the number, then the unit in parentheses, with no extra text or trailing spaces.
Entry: 1.05 (bar)
